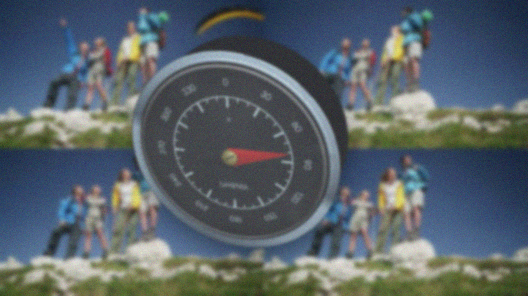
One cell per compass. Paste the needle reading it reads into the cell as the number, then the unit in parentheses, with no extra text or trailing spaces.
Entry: 80 (°)
